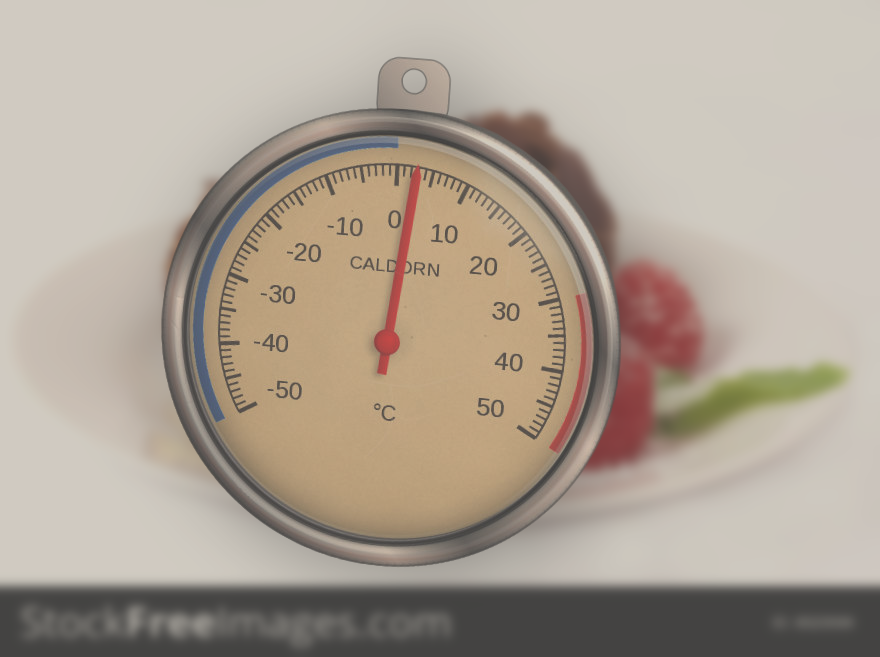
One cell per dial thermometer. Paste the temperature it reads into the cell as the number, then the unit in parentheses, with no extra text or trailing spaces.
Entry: 3 (°C)
